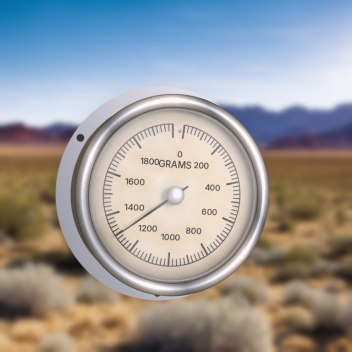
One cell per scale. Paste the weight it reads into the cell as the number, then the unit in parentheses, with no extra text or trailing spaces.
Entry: 1300 (g)
